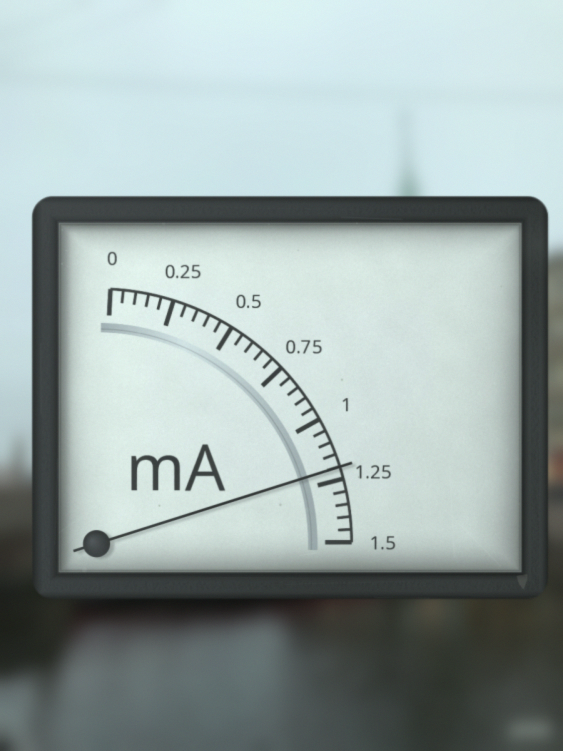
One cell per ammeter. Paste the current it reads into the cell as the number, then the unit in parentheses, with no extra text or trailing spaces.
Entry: 1.2 (mA)
